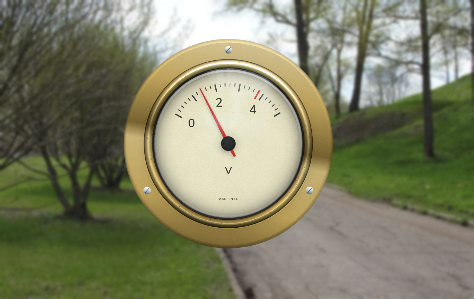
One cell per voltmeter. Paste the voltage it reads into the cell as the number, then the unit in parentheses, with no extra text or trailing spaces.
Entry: 1.4 (V)
